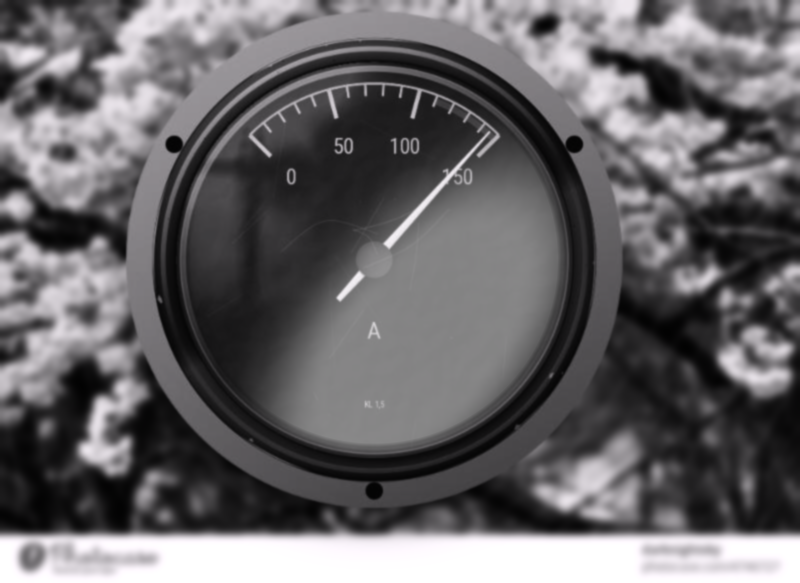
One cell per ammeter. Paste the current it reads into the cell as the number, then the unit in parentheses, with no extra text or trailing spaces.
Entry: 145 (A)
